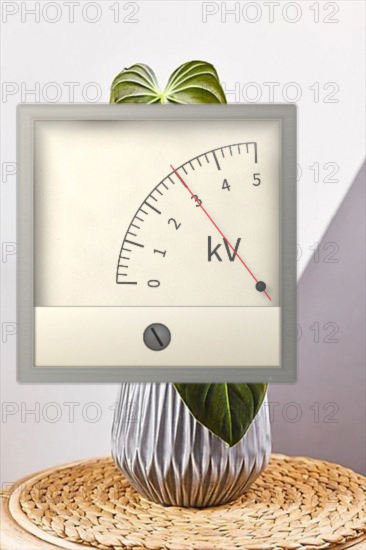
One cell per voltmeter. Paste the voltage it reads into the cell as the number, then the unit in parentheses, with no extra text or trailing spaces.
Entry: 3 (kV)
